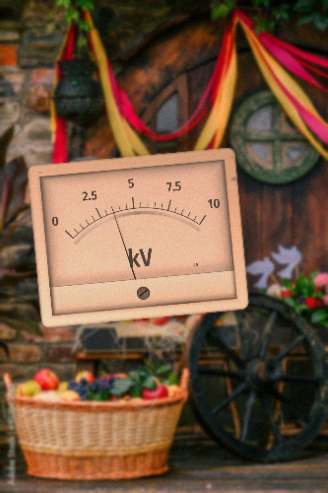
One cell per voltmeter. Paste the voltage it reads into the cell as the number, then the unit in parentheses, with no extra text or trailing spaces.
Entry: 3.5 (kV)
